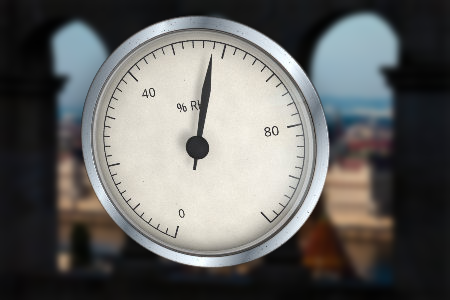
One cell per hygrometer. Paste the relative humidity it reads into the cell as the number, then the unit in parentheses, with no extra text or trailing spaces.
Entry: 58 (%)
